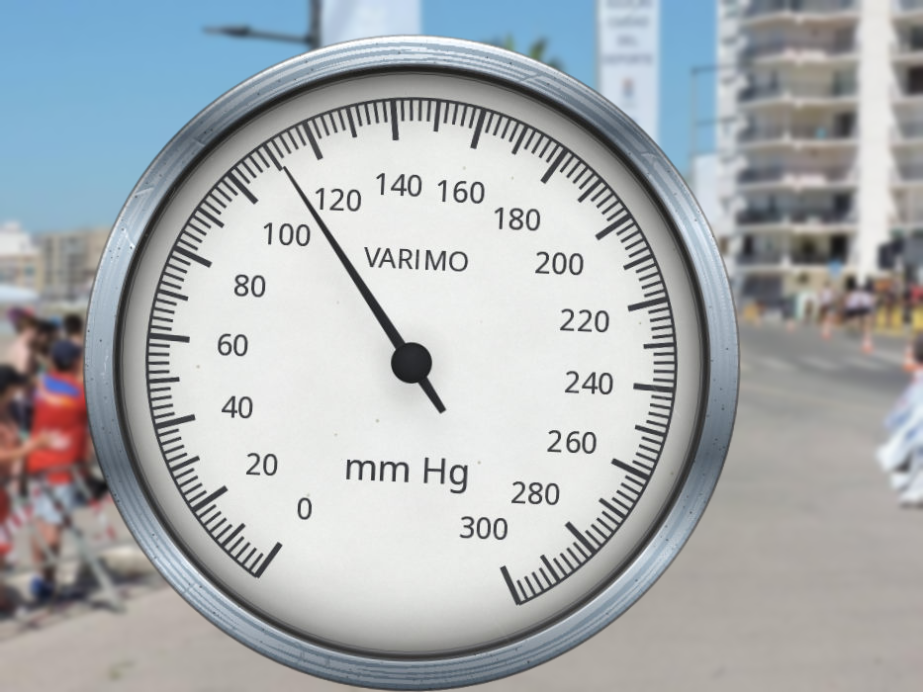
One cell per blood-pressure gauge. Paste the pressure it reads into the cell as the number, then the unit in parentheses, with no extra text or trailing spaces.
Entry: 111 (mmHg)
